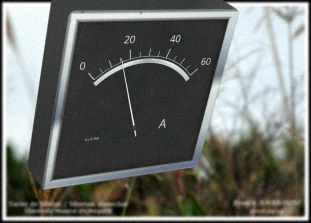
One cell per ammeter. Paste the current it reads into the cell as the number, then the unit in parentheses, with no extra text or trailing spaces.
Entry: 15 (A)
